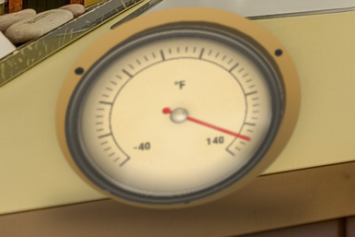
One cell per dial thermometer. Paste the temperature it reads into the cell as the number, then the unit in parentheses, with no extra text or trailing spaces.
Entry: 128 (°F)
